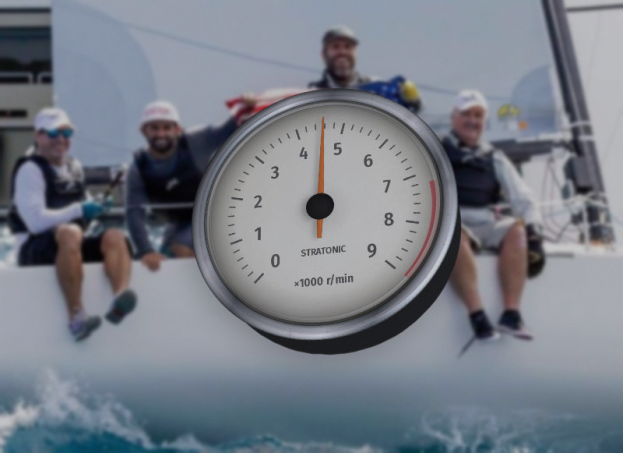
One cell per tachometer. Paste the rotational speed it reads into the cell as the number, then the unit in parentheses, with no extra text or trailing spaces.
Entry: 4600 (rpm)
